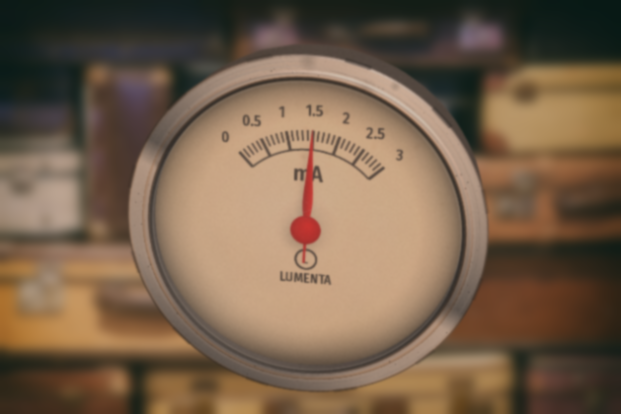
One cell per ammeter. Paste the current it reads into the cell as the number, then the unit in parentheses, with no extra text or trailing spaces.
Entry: 1.5 (mA)
